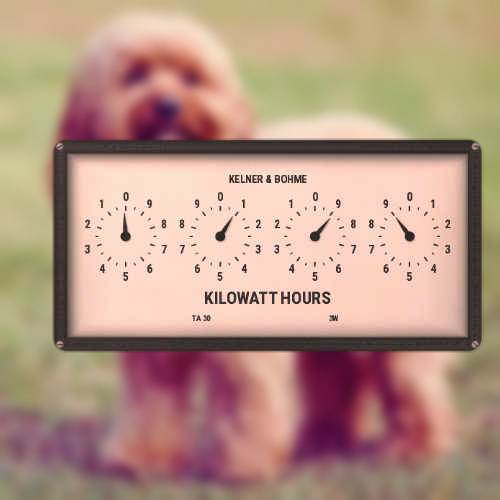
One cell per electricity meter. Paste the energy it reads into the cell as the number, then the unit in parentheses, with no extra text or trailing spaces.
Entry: 89 (kWh)
